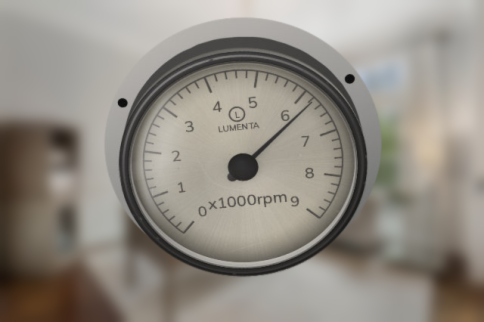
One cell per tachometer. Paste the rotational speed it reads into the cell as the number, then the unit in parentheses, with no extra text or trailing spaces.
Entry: 6200 (rpm)
